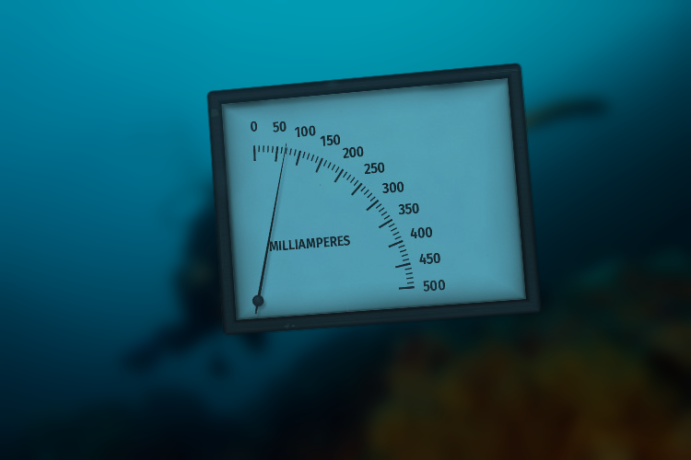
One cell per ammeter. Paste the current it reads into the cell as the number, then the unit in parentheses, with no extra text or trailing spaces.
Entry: 70 (mA)
